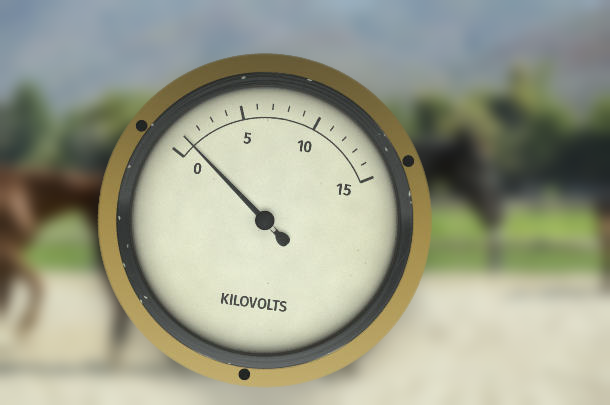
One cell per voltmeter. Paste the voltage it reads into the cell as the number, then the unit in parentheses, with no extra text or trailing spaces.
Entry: 1 (kV)
